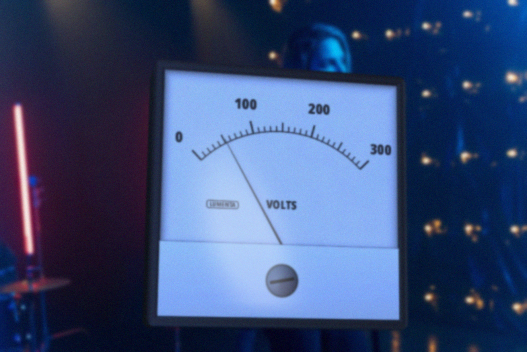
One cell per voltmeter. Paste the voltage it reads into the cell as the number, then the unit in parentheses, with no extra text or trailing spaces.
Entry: 50 (V)
